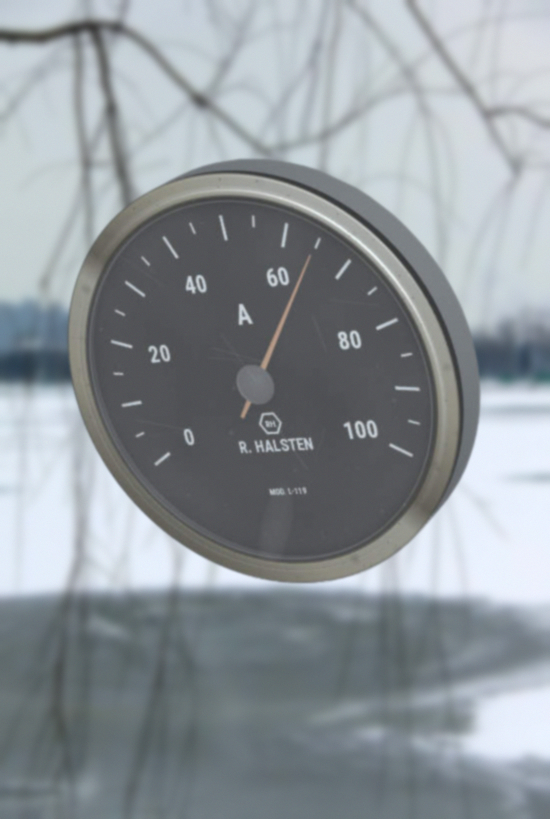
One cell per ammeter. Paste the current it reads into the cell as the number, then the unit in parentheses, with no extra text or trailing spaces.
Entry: 65 (A)
